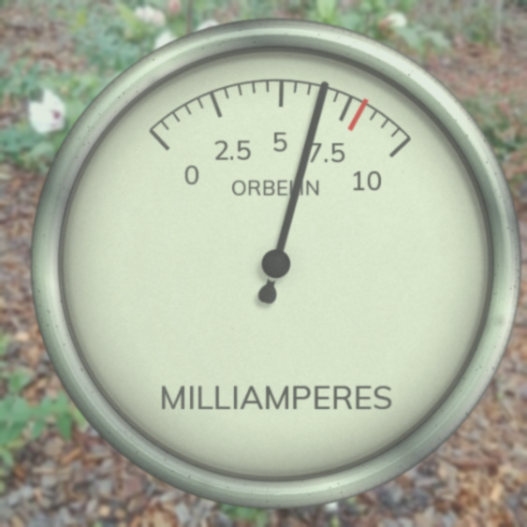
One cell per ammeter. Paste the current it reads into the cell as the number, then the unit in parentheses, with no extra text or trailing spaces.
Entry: 6.5 (mA)
